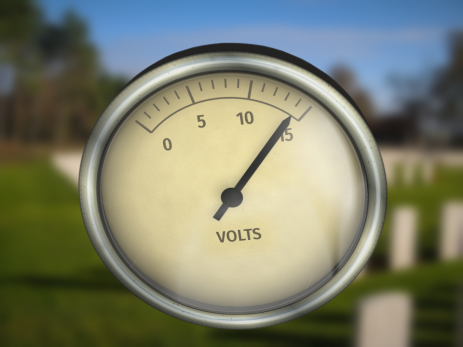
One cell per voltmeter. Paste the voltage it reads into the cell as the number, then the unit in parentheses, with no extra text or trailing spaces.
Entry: 14 (V)
